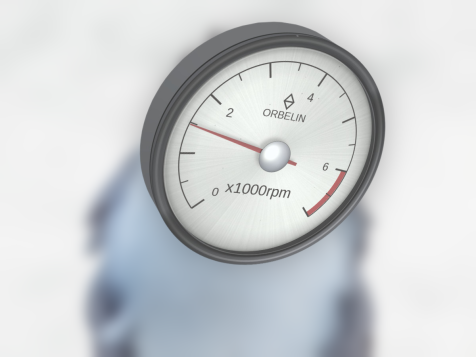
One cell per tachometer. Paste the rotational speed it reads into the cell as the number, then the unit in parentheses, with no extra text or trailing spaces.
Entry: 1500 (rpm)
